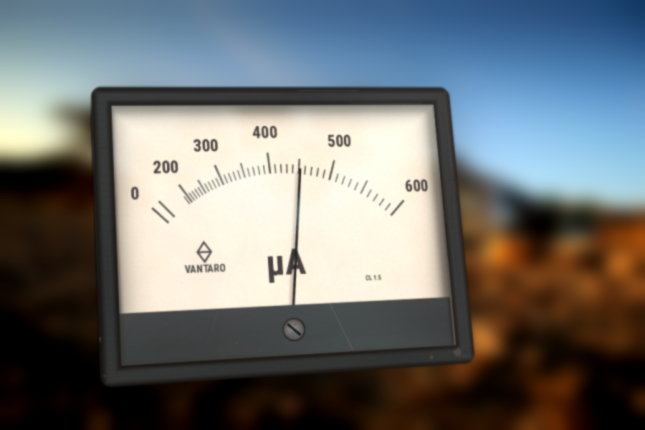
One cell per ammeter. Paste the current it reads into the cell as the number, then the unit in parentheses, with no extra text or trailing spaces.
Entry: 450 (µA)
